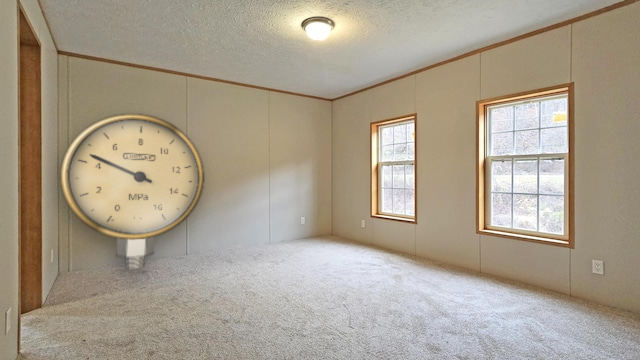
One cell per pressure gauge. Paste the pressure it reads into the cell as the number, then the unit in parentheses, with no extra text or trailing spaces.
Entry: 4.5 (MPa)
